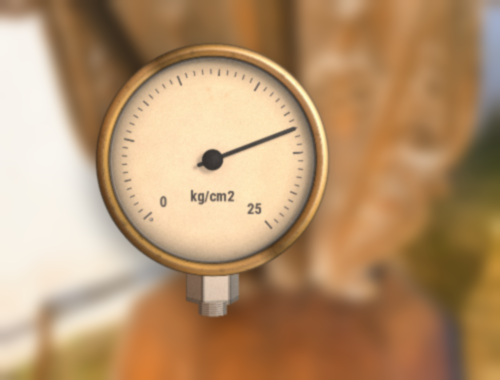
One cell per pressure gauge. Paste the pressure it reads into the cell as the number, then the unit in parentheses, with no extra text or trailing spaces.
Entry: 18.5 (kg/cm²)
